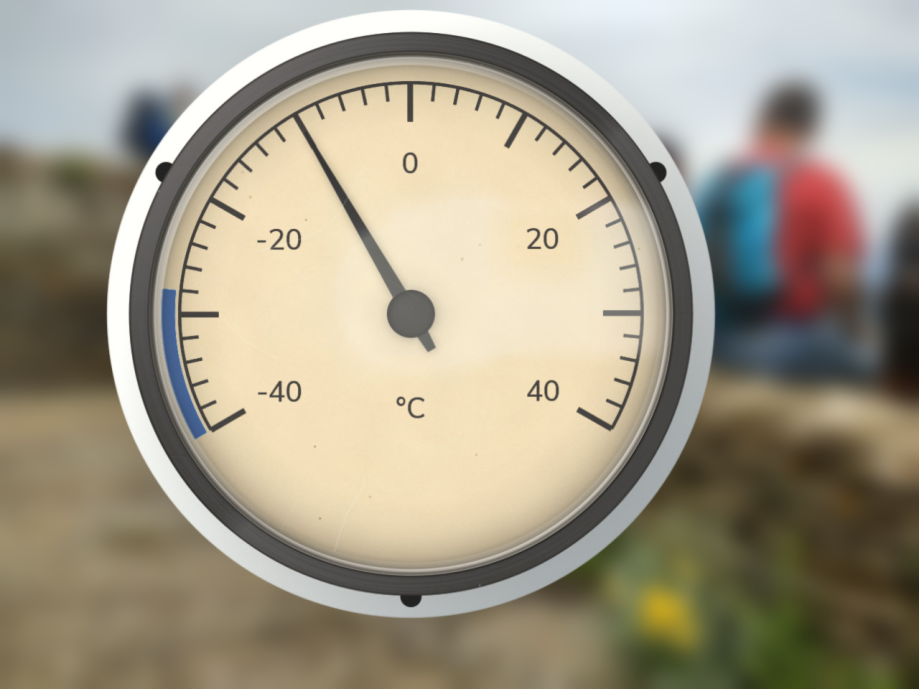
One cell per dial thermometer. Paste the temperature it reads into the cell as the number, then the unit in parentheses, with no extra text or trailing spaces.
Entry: -10 (°C)
